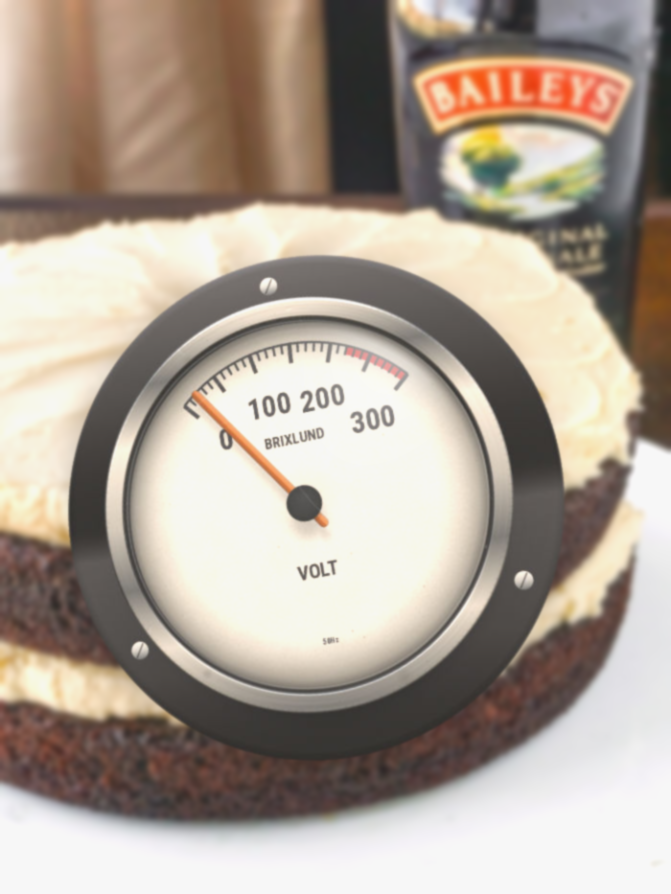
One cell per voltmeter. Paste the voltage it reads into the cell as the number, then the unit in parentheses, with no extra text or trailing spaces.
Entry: 20 (V)
